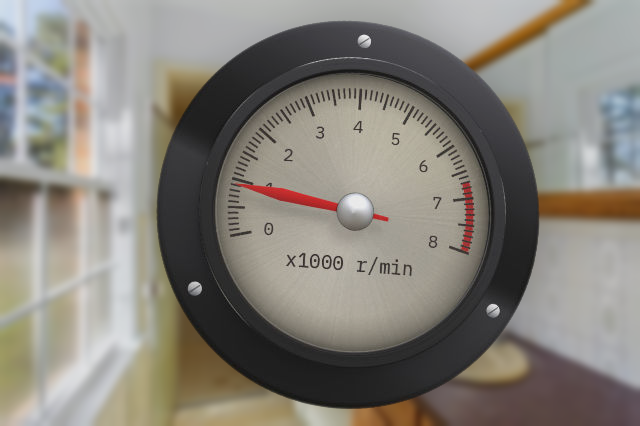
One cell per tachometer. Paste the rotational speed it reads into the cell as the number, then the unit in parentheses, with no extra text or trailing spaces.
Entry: 900 (rpm)
